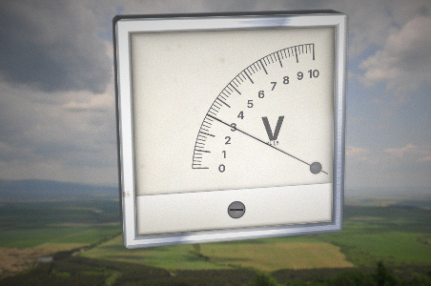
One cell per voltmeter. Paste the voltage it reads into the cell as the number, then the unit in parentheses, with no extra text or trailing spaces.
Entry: 3 (V)
